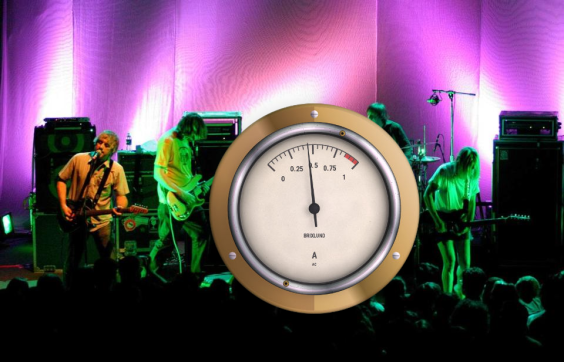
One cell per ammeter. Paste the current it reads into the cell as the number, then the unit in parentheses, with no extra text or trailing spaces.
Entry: 0.45 (A)
